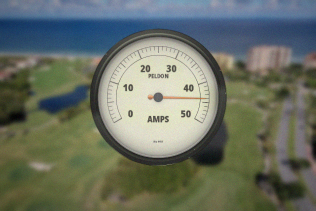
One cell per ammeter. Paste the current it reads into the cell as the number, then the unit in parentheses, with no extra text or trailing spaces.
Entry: 44 (A)
